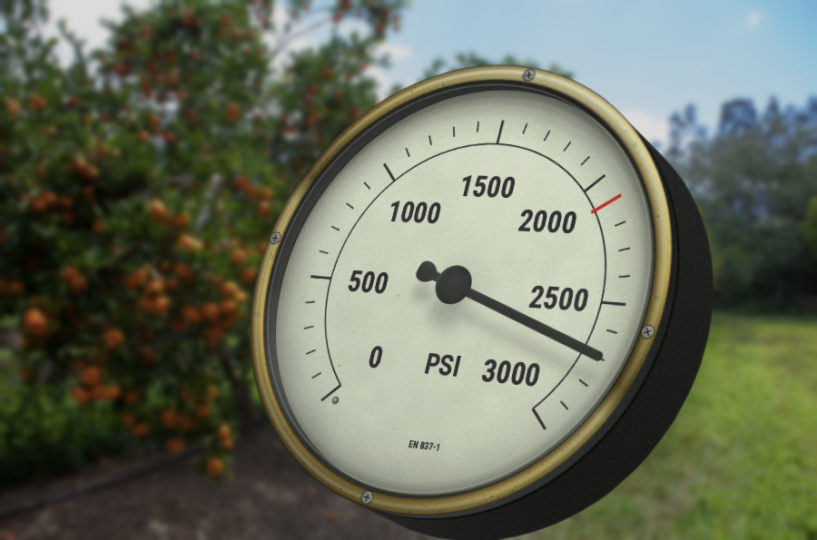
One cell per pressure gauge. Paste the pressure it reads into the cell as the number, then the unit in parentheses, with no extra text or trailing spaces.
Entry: 2700 (psi)
